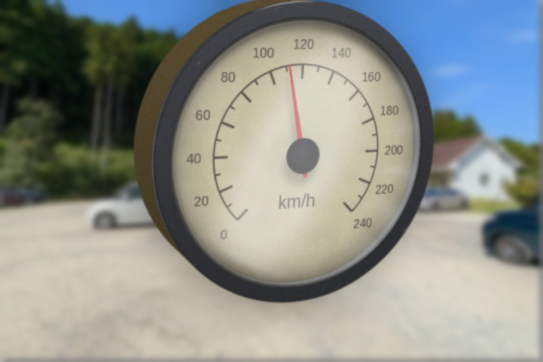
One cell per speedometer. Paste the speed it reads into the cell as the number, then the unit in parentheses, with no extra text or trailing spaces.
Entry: 110 (km/h)
